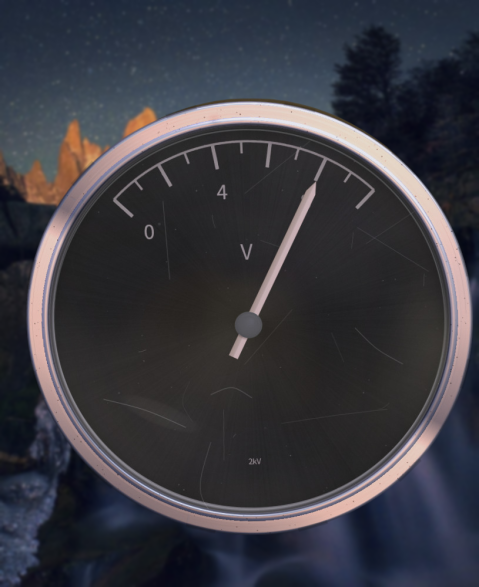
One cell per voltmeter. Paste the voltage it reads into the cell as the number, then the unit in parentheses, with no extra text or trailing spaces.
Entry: 8 (V)
